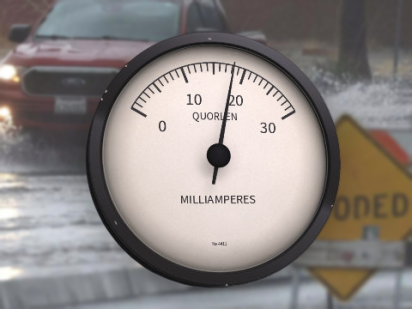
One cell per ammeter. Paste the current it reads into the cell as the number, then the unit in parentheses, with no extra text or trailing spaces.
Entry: 18 (mA)
